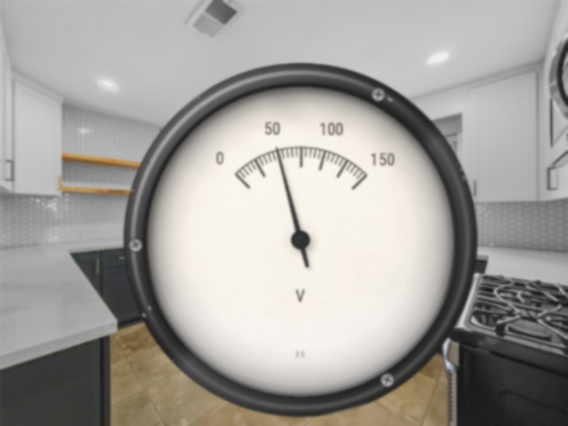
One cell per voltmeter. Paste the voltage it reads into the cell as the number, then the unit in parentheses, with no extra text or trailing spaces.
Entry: 50 (V)
